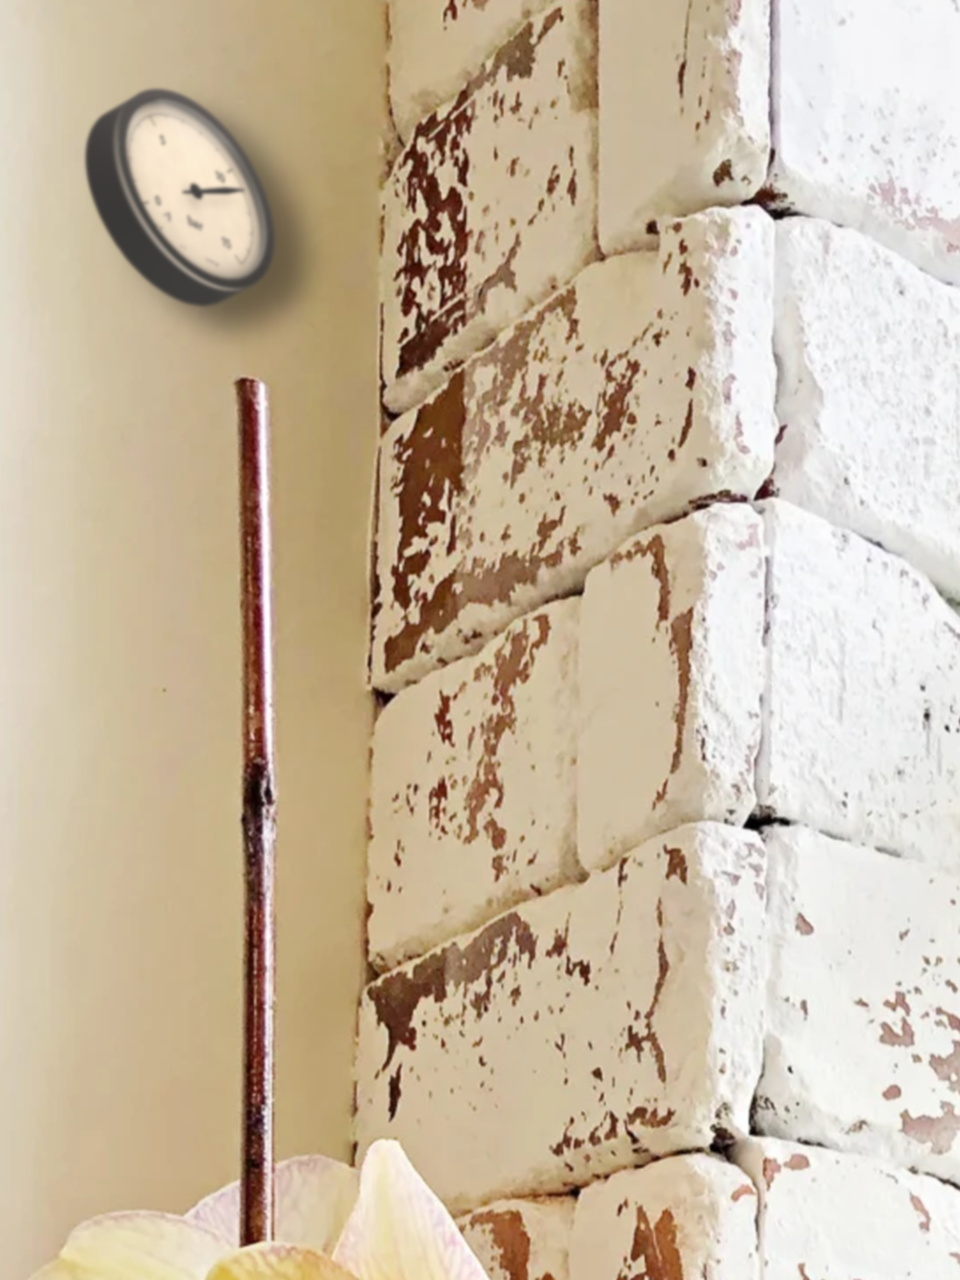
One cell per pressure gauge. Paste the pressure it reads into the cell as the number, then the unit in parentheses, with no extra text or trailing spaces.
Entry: 11 (bar)
